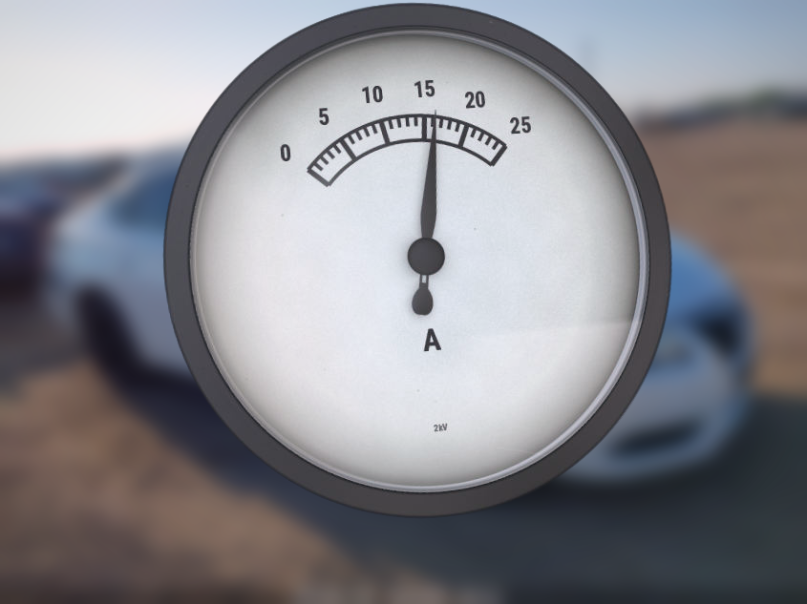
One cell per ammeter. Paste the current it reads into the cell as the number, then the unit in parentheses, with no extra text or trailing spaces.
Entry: 16 (A)
